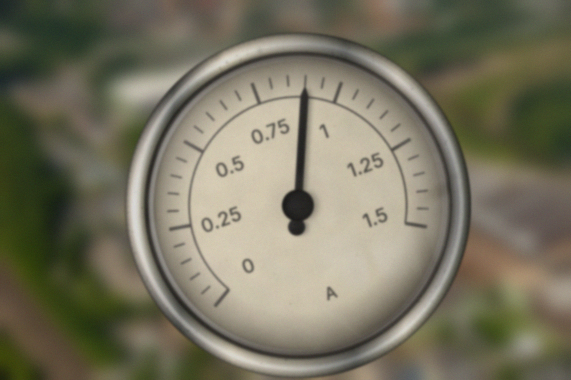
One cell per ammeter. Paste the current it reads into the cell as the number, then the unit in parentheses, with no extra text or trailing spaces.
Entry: 0.9 (A)
